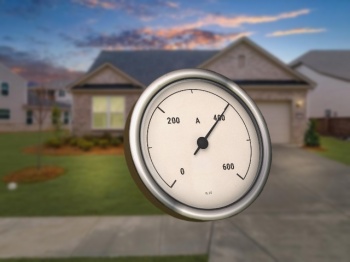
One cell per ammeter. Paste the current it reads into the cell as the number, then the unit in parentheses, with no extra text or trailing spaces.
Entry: 400 (A)
